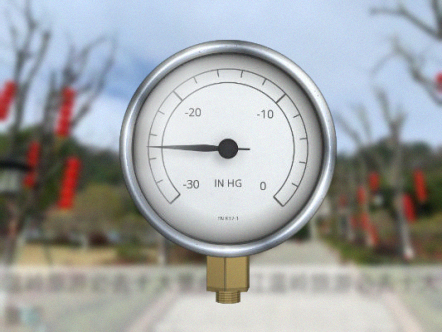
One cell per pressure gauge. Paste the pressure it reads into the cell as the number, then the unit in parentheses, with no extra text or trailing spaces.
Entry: -25 (inHg)
